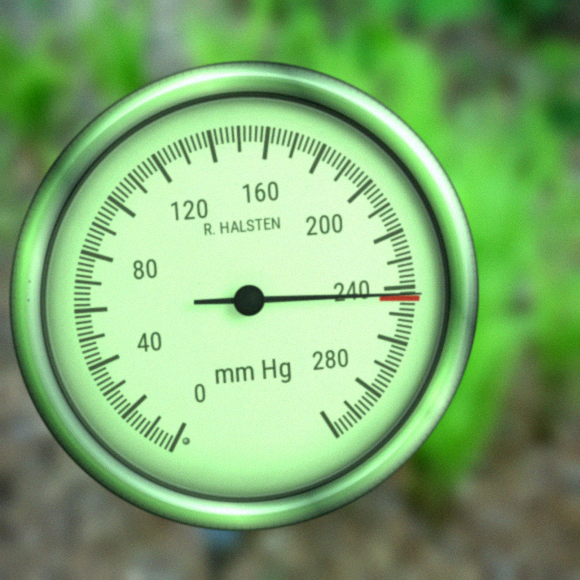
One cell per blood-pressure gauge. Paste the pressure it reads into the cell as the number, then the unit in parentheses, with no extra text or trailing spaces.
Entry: 242 (mmHg)
